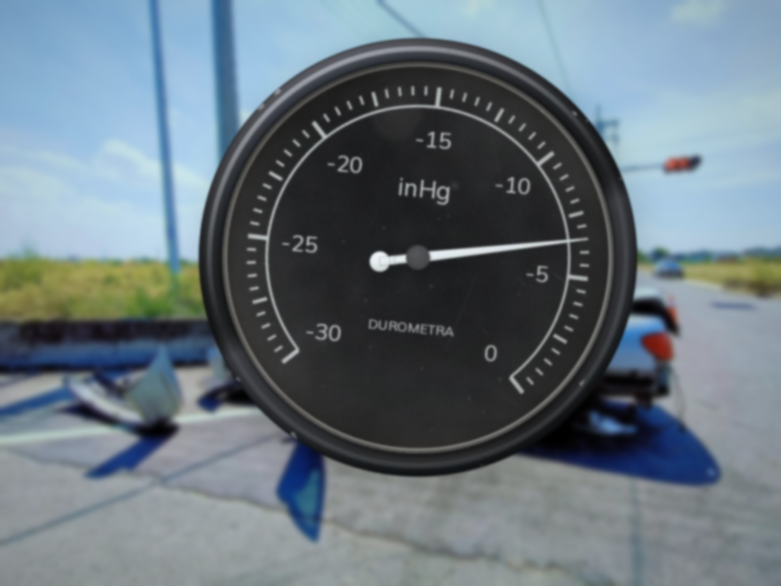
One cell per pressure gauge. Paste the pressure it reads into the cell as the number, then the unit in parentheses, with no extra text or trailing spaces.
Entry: -6.5 (inHg)
